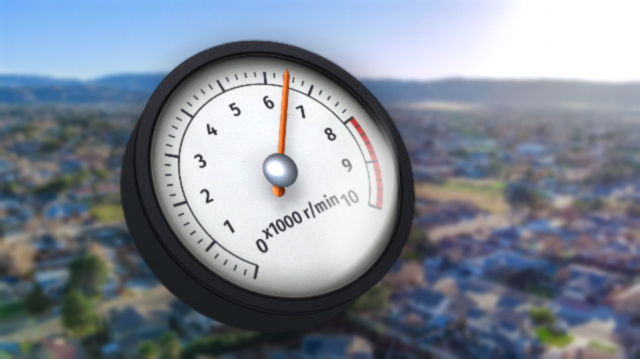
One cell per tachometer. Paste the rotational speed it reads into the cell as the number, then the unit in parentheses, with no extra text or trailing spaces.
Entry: 6400 (rpm)
